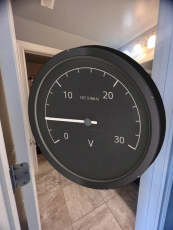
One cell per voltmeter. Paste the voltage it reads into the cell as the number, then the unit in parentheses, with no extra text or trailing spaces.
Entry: 4 (V)
